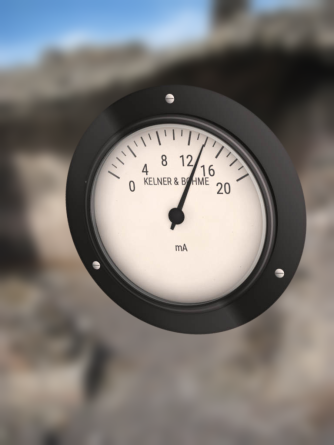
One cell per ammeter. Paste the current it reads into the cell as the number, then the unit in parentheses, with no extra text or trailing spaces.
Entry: 14 (mA)
